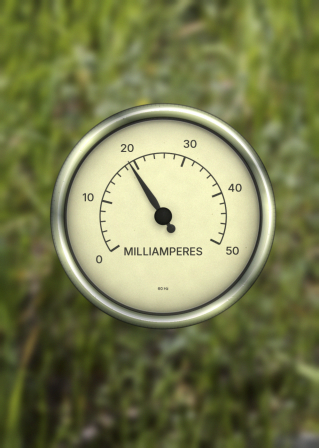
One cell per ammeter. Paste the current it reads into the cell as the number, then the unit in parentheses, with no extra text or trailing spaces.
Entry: 19 (mA)
